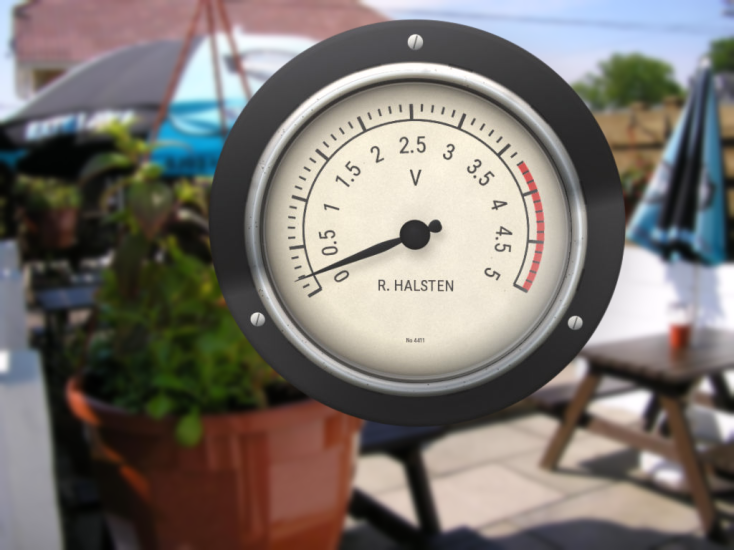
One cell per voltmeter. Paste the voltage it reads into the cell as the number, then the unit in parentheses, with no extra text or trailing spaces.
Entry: 0.2 (V)
